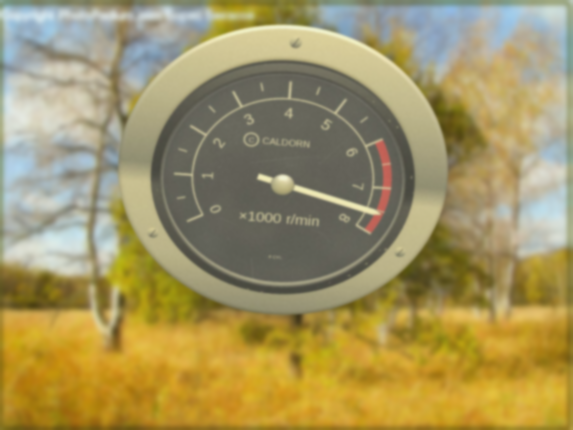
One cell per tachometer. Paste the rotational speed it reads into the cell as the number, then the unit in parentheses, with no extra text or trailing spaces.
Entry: 7500 (rpm)
